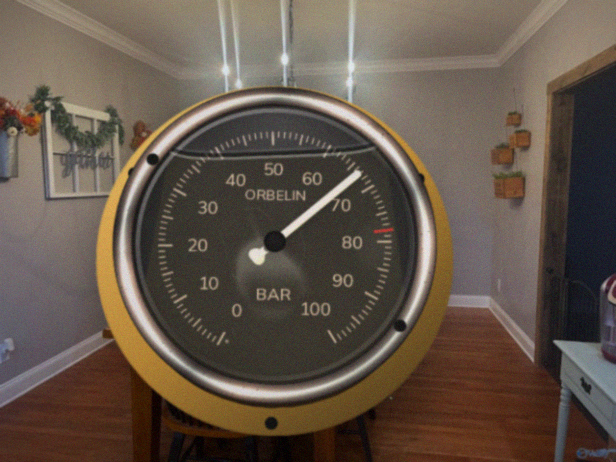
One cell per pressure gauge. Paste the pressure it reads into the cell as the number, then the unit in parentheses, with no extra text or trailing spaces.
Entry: 67 (bar)
